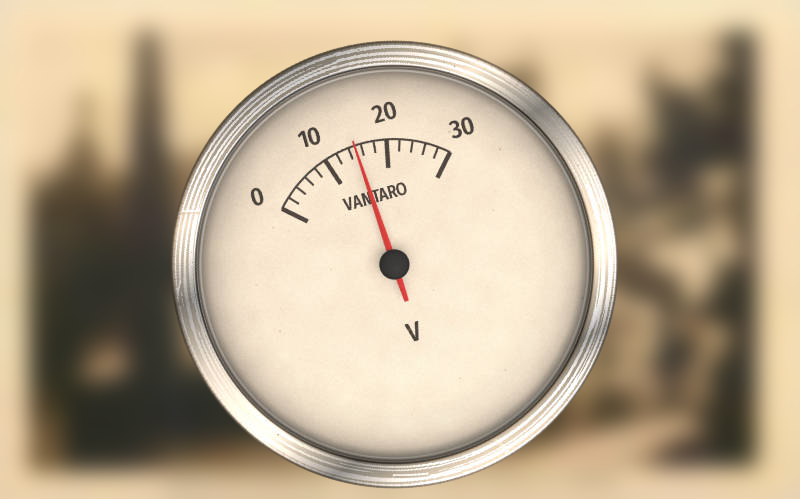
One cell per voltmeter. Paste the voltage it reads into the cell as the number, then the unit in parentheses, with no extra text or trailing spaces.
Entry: 15 (V)
